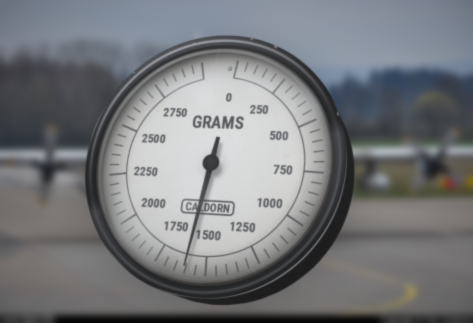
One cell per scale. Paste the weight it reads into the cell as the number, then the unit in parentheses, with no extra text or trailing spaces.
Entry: 1600 (g)
